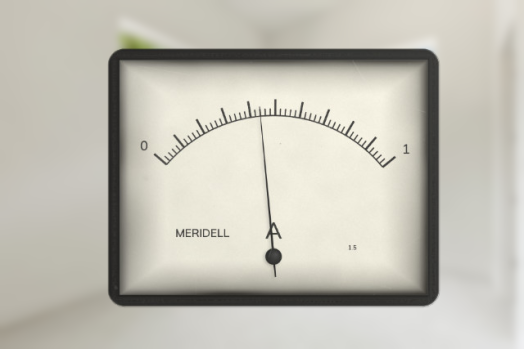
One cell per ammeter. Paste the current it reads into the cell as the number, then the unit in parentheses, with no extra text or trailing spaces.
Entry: 0.44 (A)
